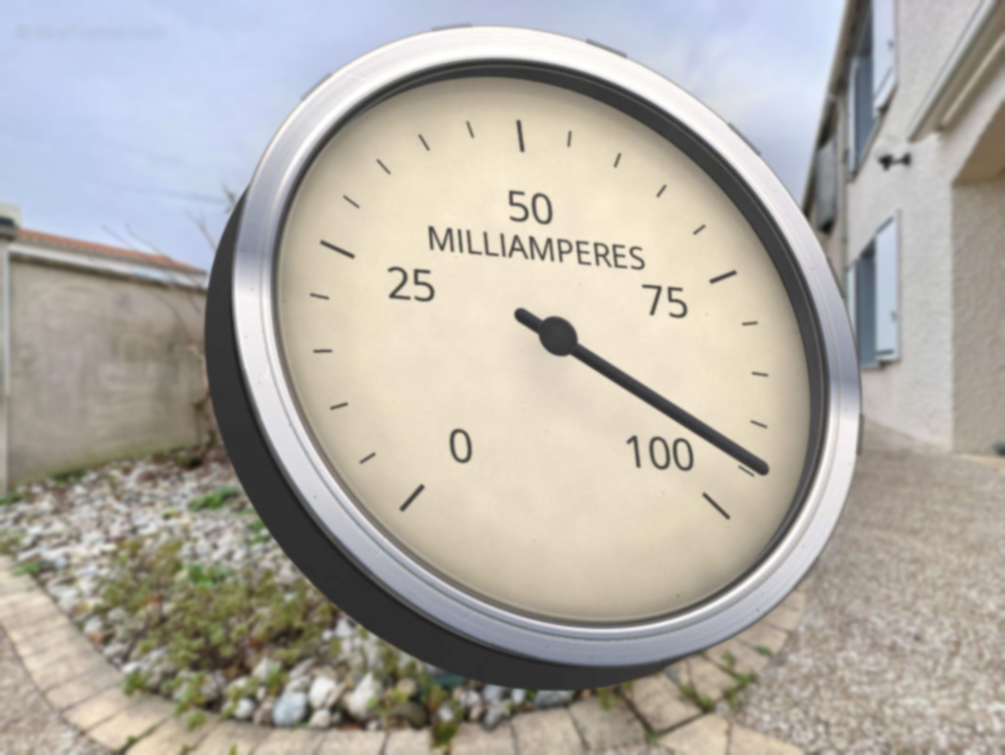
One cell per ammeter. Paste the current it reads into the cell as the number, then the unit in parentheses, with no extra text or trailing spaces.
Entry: 95 (mA)
